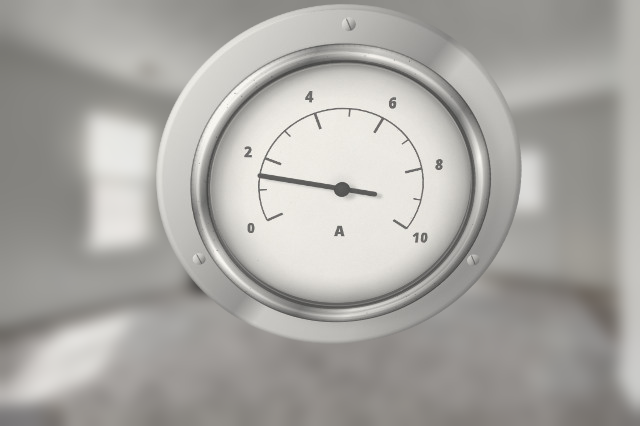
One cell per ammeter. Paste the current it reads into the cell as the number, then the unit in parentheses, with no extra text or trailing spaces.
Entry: 1.5 (A)
